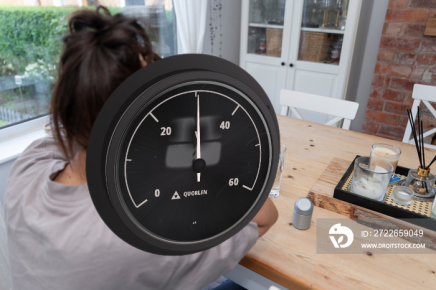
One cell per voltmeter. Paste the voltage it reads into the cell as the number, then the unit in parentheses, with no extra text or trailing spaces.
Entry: 30 (V)
